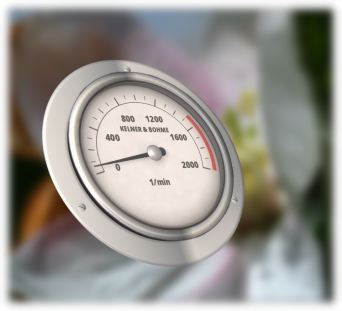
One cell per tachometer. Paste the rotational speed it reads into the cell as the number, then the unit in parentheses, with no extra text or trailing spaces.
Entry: 50 (rpm)
